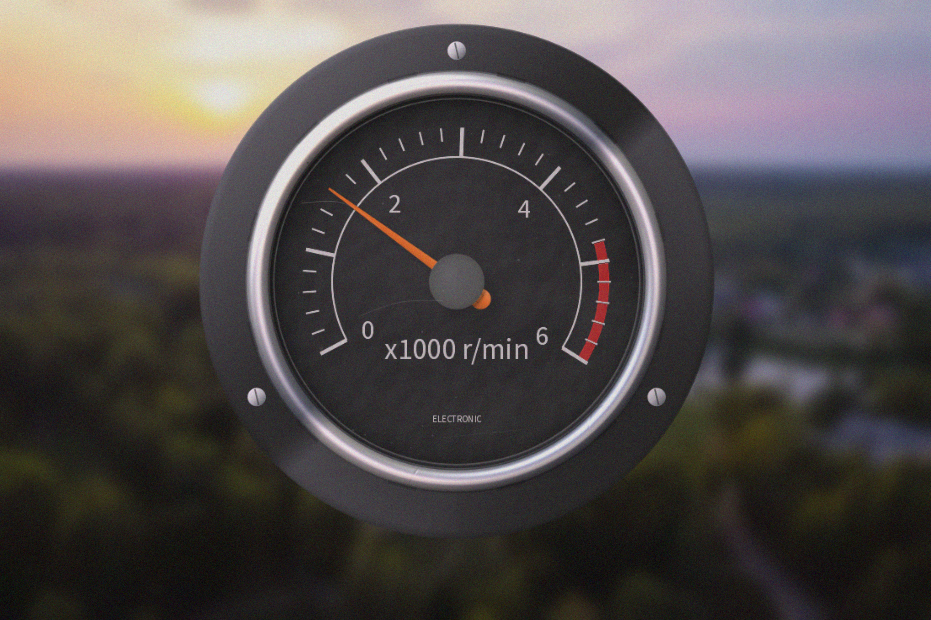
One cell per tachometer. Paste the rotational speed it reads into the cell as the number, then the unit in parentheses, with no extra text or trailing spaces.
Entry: 1600 (rpm)
